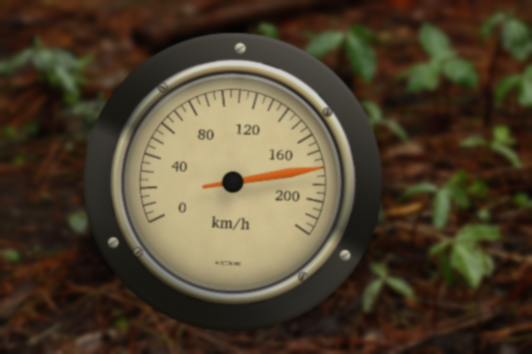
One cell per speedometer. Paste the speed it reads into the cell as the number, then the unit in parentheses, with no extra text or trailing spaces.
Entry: 180 (km/h)
